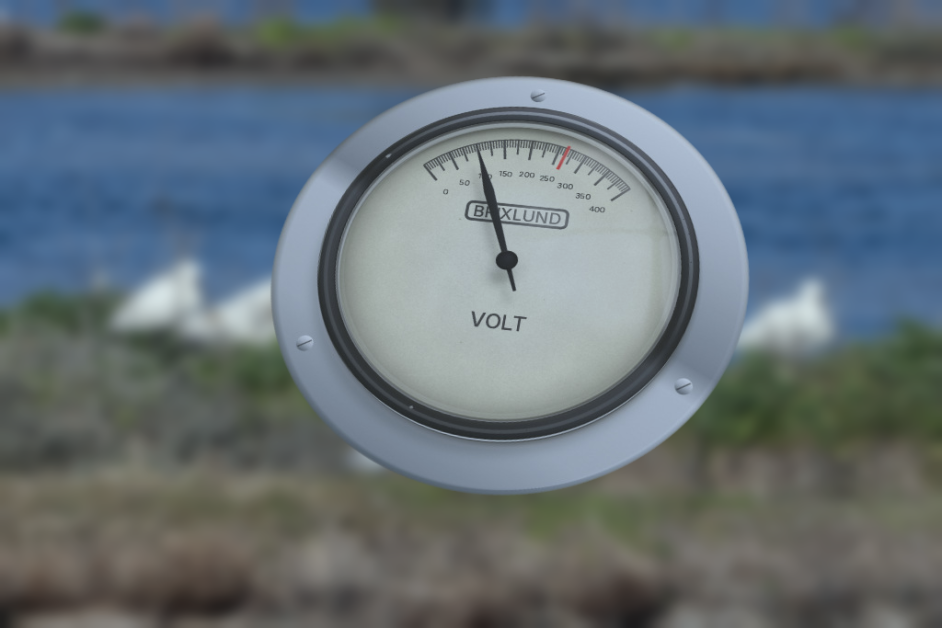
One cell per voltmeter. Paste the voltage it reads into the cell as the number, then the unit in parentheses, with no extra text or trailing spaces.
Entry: 100 (V)
